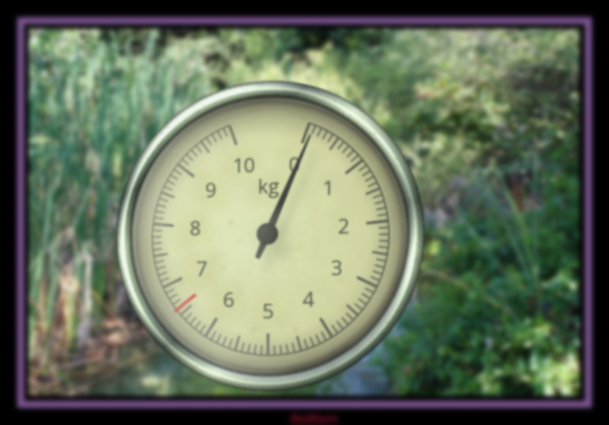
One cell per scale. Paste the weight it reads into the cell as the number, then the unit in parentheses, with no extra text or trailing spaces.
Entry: 0.1 (kg)
